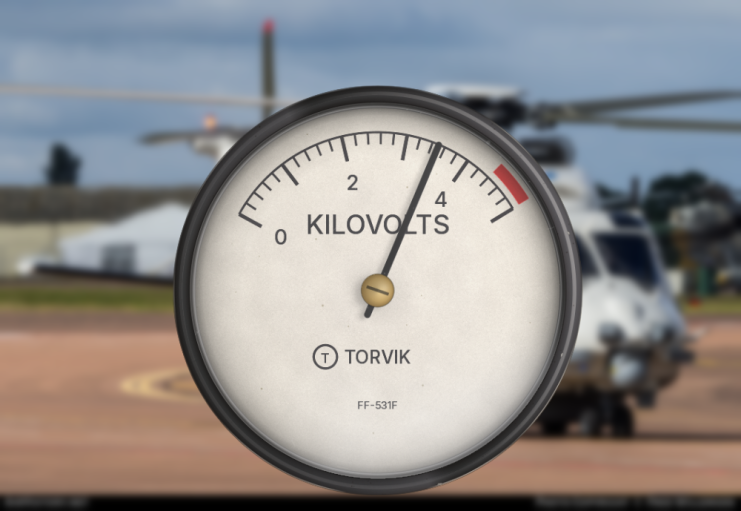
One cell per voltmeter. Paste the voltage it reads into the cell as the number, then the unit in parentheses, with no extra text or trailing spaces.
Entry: 3.5 (kV)
